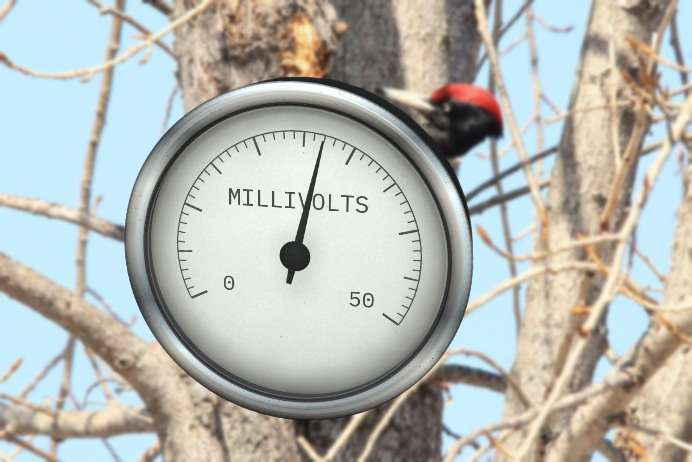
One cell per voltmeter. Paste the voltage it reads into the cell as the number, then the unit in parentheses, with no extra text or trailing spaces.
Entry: 27 (mV)
